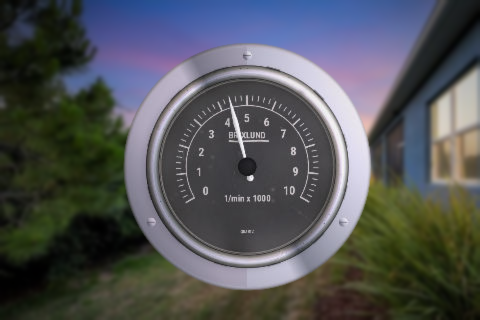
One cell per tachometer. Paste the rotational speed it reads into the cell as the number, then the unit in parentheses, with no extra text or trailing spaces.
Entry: 4400 (rpm)
